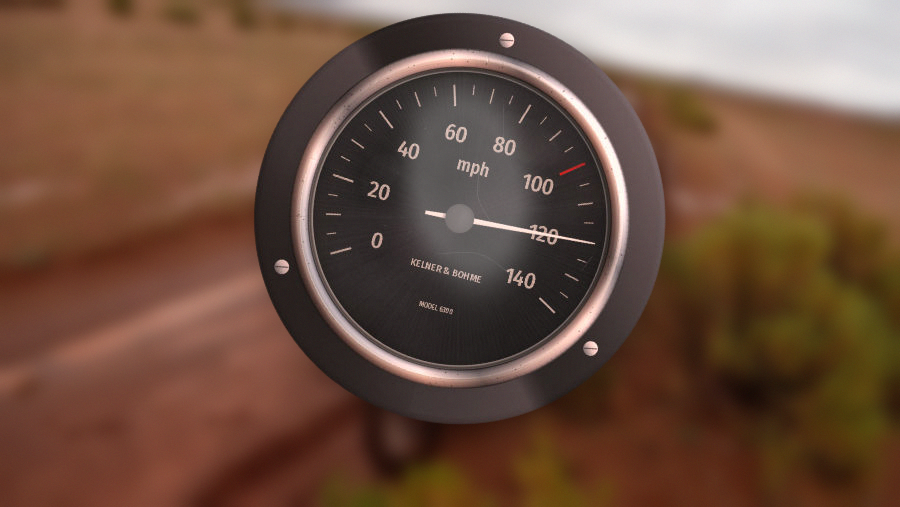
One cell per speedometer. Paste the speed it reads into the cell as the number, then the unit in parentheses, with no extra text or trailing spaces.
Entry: 120 (mph)
